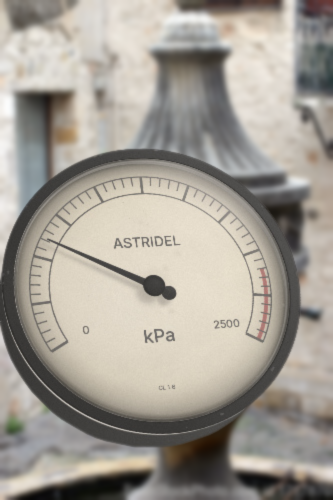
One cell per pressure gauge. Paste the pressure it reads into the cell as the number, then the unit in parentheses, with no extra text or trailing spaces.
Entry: 600 (kPa)
